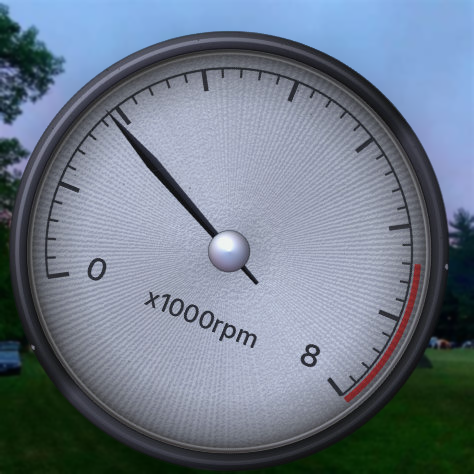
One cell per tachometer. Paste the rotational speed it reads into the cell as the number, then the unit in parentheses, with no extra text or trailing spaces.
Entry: 1900 (rpm)
